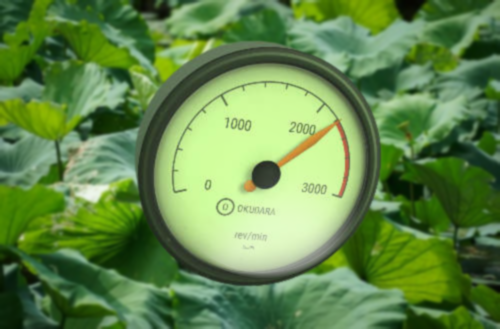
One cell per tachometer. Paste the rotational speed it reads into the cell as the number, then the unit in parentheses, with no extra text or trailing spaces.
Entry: 2200 (rpm)
